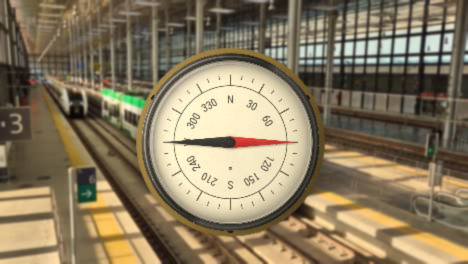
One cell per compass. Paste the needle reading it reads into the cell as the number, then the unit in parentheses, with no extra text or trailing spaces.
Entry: 90 (°)
